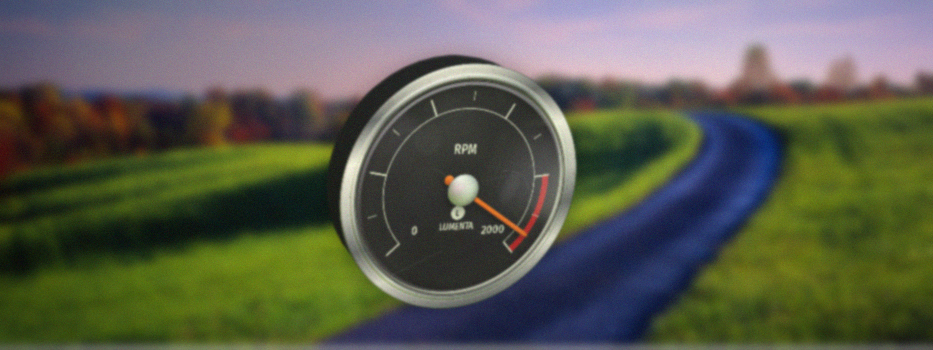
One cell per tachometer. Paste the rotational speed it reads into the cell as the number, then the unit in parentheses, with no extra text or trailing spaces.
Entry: 1900 (rpm)
